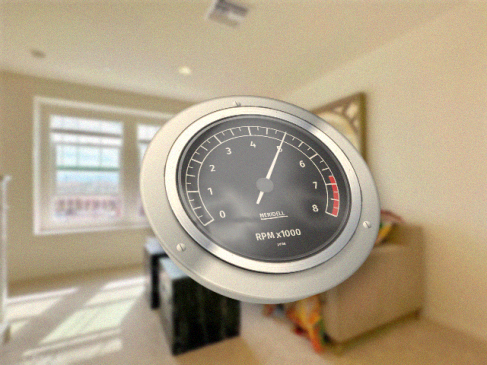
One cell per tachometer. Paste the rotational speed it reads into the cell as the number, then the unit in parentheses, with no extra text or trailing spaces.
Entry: 5000 (rpm)
